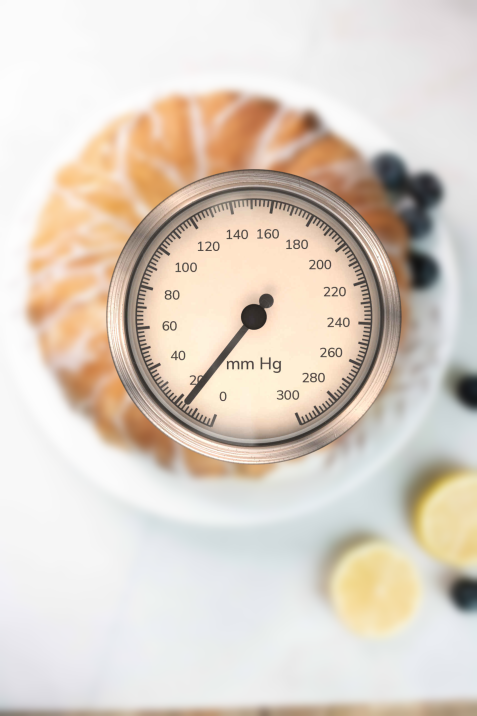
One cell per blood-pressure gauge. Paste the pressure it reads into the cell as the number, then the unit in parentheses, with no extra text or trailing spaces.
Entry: 16 (mmHg)
